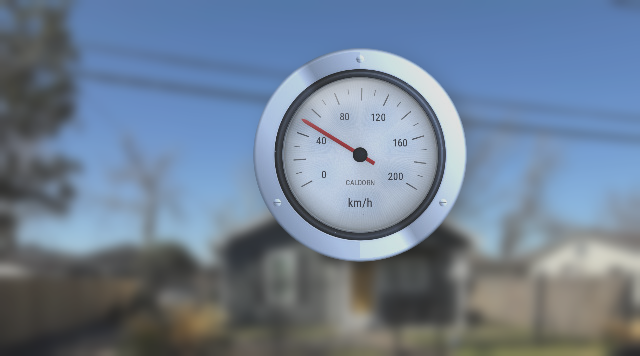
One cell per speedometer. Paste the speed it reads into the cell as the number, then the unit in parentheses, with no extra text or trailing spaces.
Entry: 50 (km/h)
